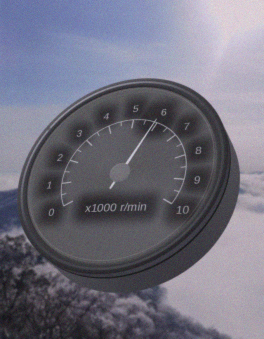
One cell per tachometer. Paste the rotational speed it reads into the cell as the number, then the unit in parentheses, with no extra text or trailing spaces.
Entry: 6000 (rpm)
